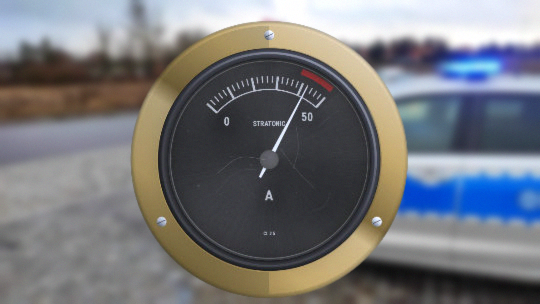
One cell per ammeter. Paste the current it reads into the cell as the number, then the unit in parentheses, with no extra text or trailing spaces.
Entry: 42 (A)
